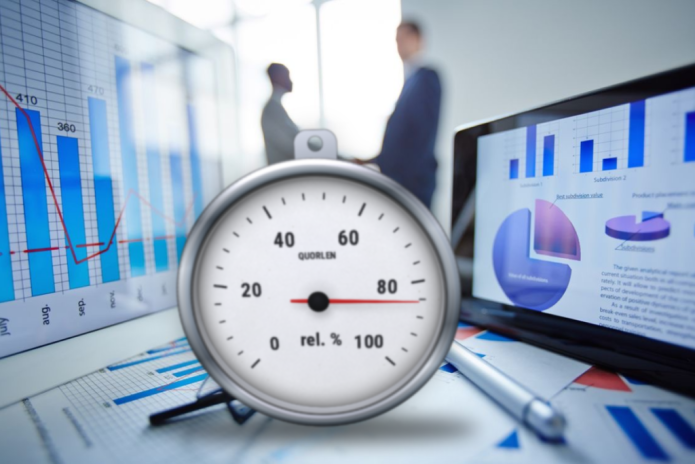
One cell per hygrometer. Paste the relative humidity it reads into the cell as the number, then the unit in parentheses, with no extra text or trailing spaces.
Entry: 84 (%)
